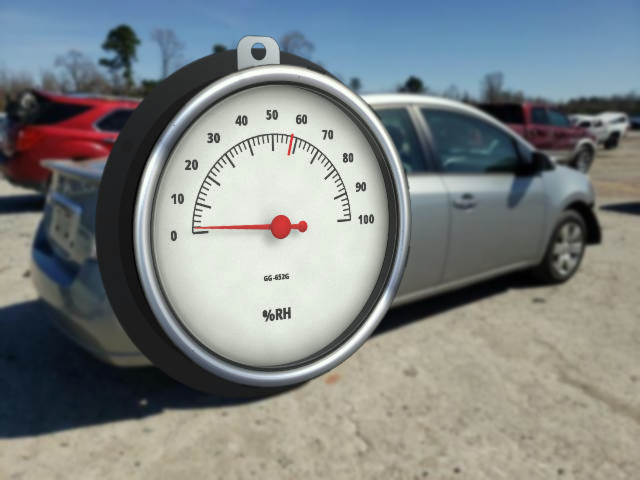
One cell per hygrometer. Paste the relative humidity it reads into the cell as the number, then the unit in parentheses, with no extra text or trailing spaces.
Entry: 2 (%)
